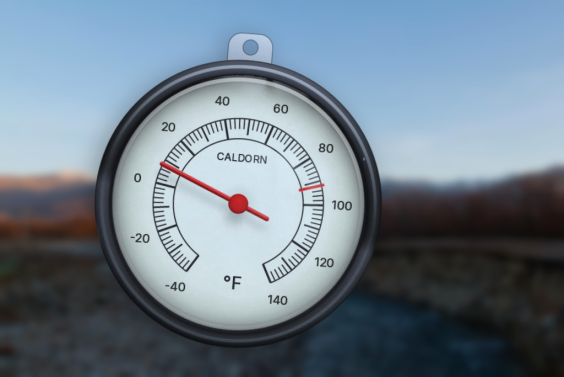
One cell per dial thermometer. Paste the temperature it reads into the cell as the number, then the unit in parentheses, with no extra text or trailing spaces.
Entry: 8 (°F)
